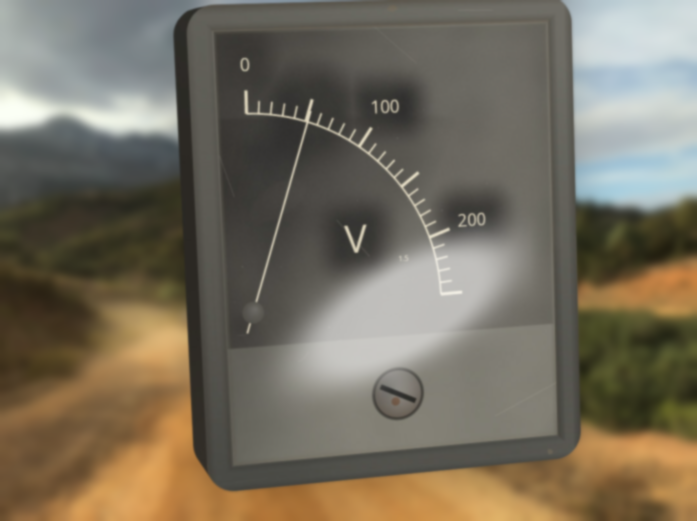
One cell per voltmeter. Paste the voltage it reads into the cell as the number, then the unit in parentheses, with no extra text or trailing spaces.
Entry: 50 (V)
